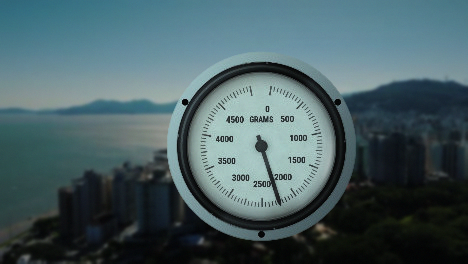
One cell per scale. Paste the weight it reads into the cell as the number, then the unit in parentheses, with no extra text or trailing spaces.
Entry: 2250 (g)
